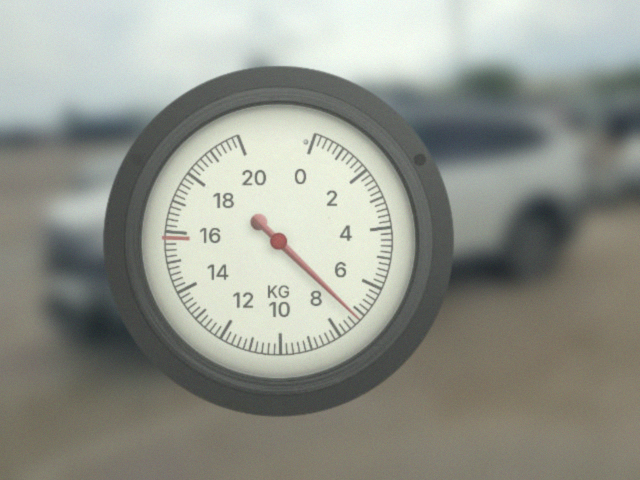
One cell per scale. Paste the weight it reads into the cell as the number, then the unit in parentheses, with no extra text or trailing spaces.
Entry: 7.2 (kg)
